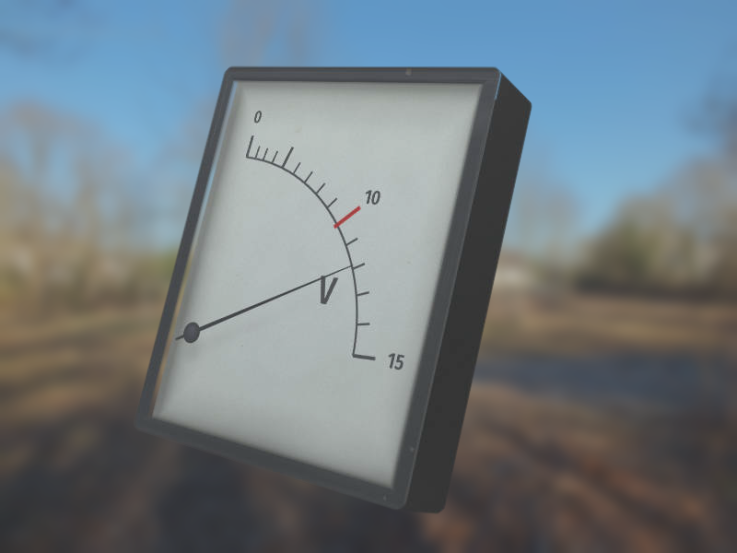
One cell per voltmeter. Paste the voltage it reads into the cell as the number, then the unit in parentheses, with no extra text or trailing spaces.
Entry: 12 (V)
